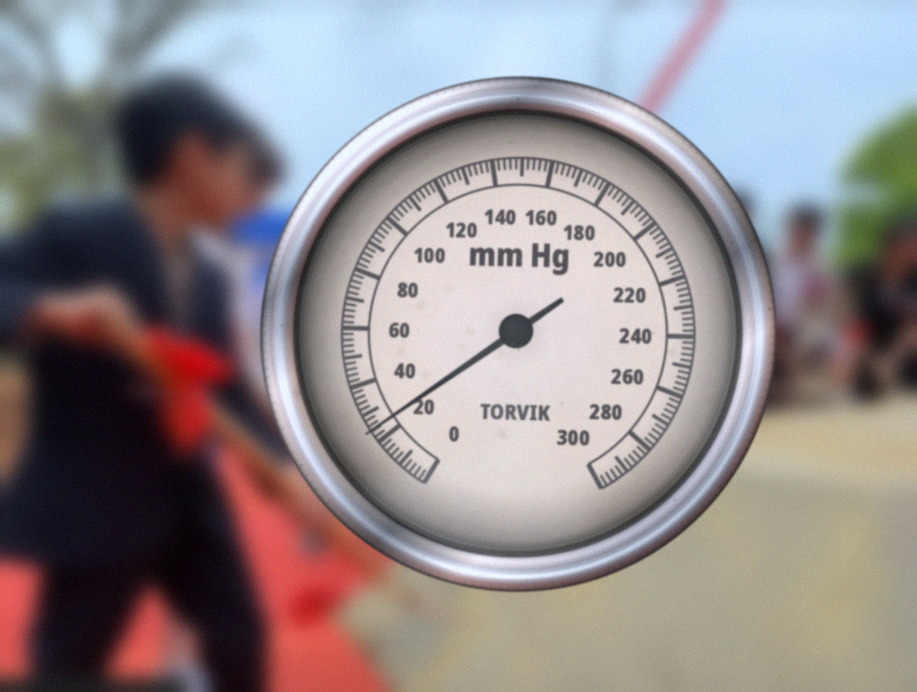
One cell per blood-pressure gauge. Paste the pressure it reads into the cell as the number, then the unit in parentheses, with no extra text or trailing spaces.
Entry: 24 (mmHg)
